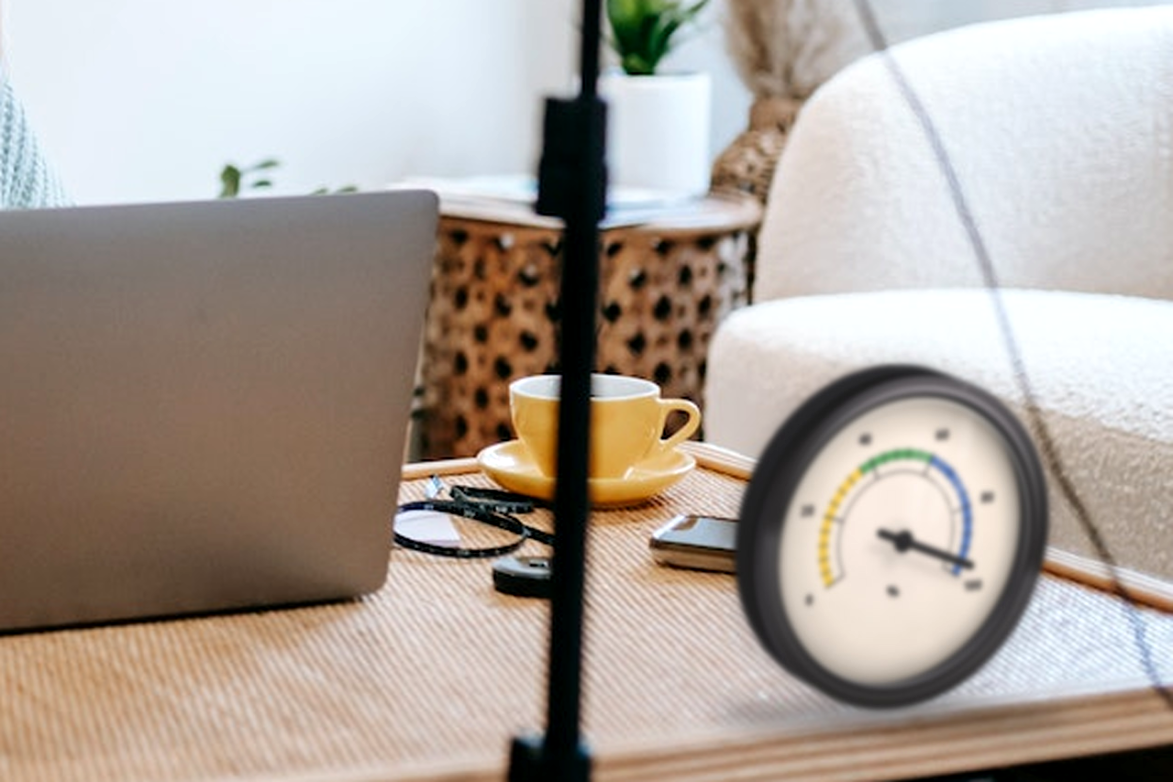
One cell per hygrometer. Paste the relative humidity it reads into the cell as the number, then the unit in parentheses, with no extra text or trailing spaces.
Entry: 96 (%)
